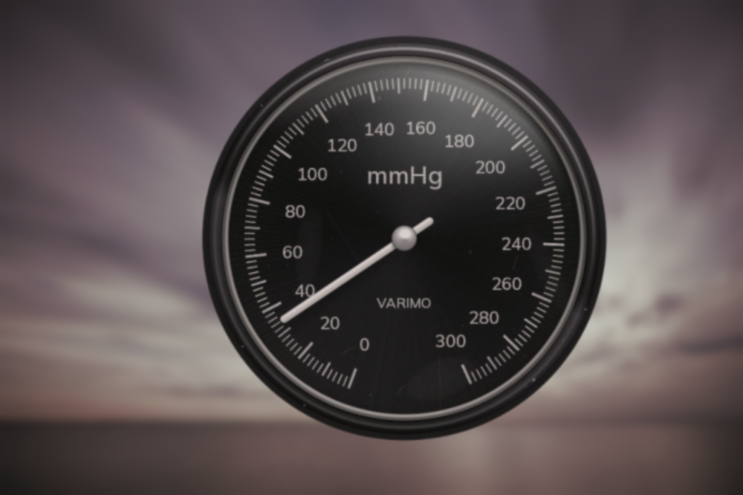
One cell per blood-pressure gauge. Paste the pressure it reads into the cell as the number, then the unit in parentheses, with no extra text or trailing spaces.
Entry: 34 (mmHg)
